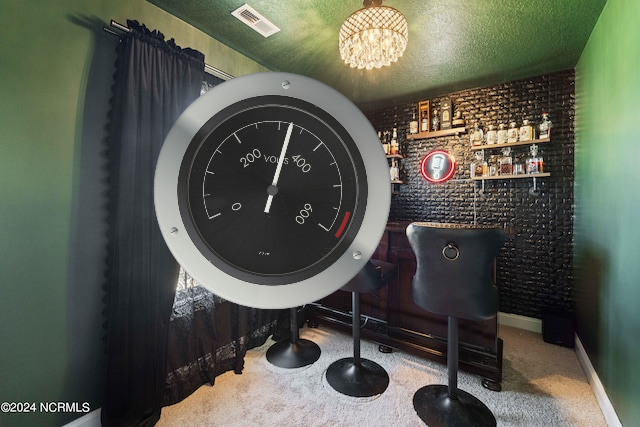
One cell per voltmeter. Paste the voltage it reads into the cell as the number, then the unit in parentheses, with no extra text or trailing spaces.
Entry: 325 (V)
